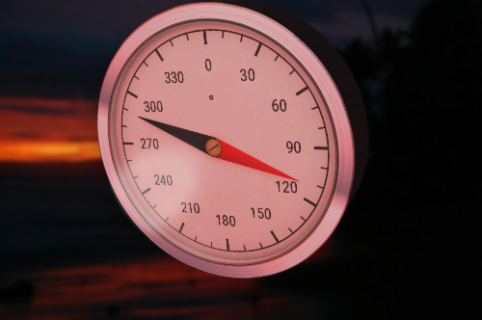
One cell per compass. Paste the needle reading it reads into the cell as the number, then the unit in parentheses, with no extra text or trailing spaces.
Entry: 110 (°)
